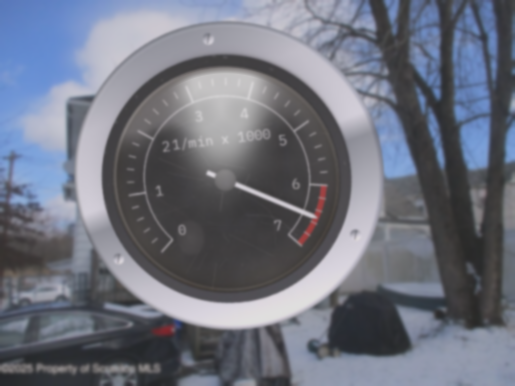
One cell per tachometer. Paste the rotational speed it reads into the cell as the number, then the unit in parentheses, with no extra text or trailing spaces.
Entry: 6500 (rpm)
